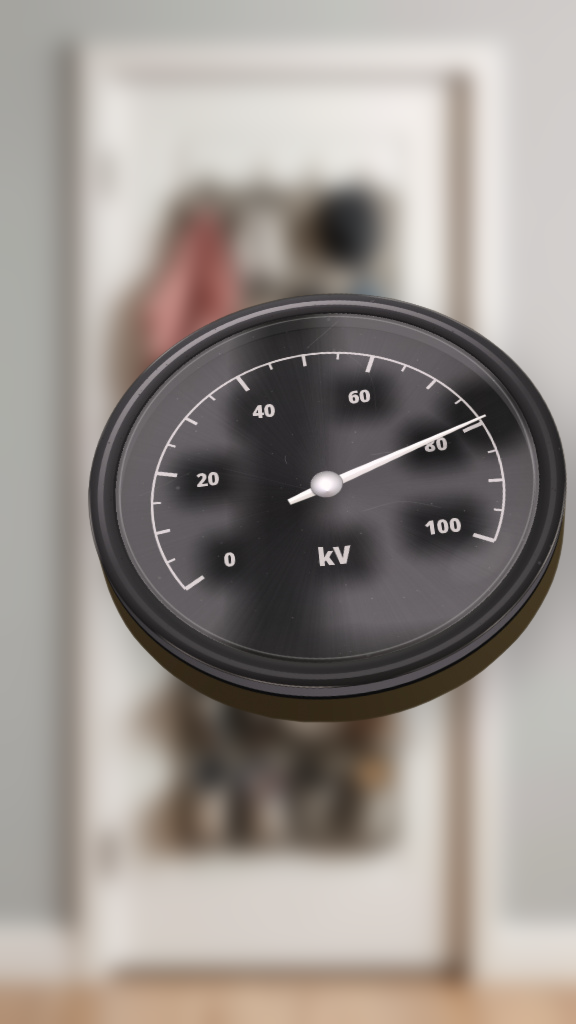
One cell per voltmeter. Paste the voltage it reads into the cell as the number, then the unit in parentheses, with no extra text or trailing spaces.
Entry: 80 (kV)
